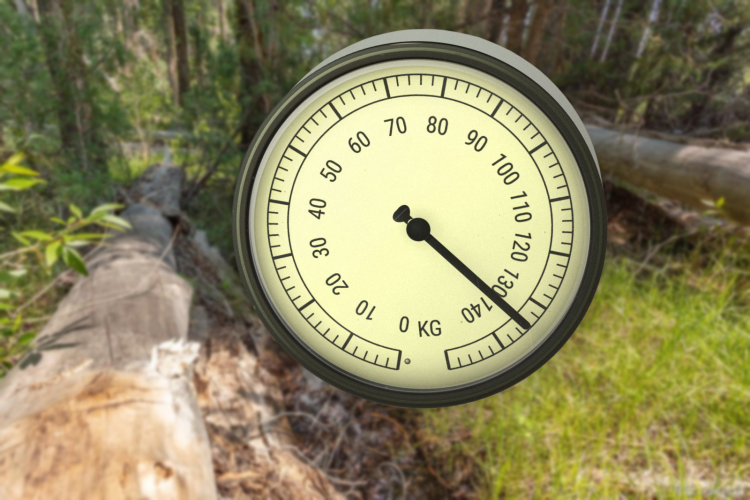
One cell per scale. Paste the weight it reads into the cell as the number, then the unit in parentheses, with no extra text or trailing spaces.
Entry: 134 (kg)
